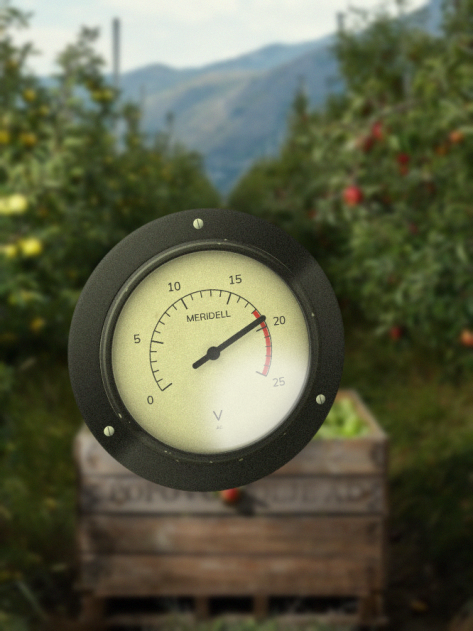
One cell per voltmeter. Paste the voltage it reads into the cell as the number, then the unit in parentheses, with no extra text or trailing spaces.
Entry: 19 (V)
